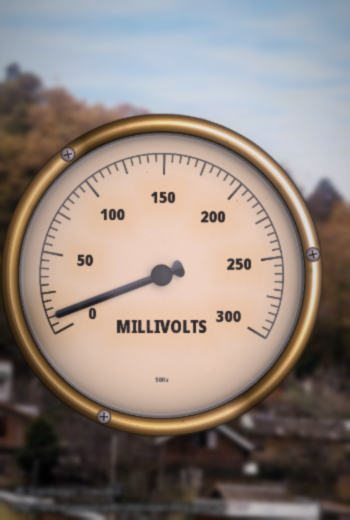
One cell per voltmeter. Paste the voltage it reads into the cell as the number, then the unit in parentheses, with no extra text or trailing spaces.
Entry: 10 (mV)
